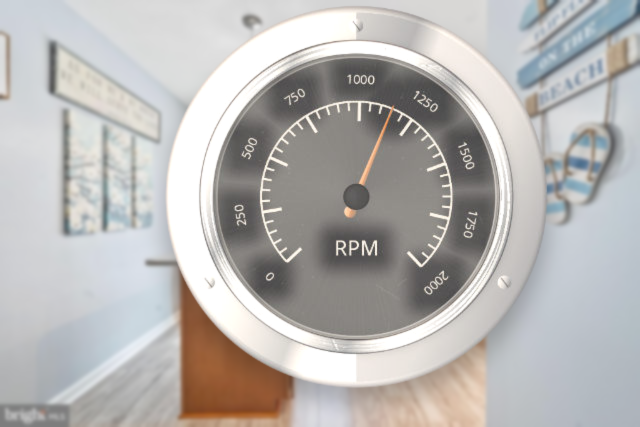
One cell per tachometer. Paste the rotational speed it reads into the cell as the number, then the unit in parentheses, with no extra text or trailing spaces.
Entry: 1150 (rpm)
